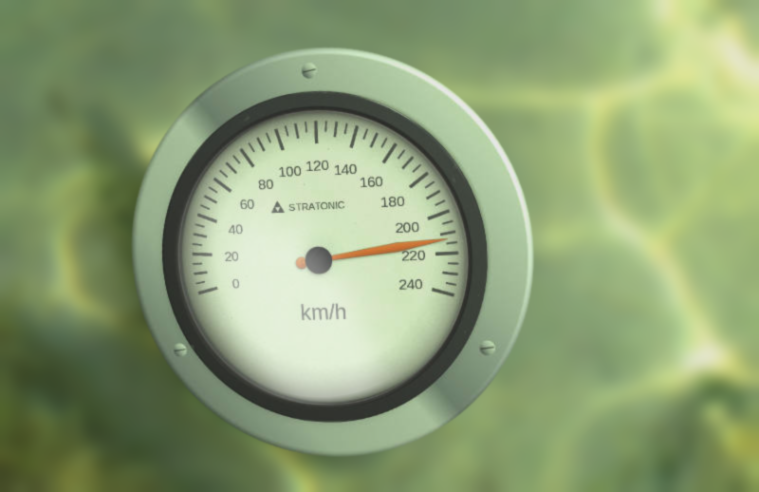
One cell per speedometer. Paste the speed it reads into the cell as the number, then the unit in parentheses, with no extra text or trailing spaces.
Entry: 212.5 (km/h)
